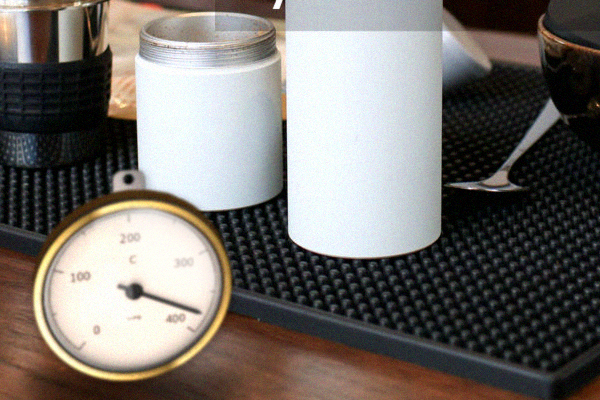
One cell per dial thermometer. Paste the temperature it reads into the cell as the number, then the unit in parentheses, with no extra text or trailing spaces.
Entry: 375 (°C)
